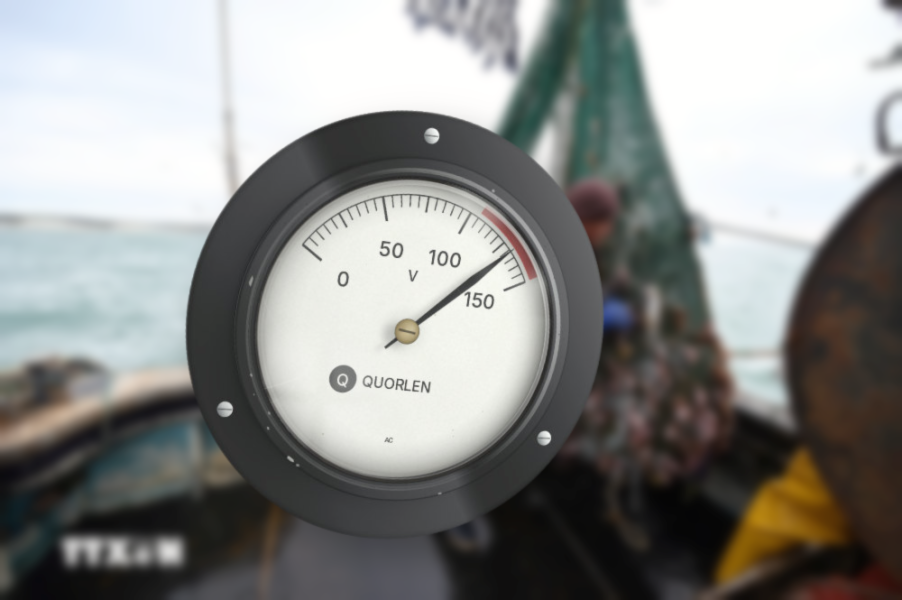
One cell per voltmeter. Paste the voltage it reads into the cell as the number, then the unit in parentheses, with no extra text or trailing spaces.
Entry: 130 (V)
